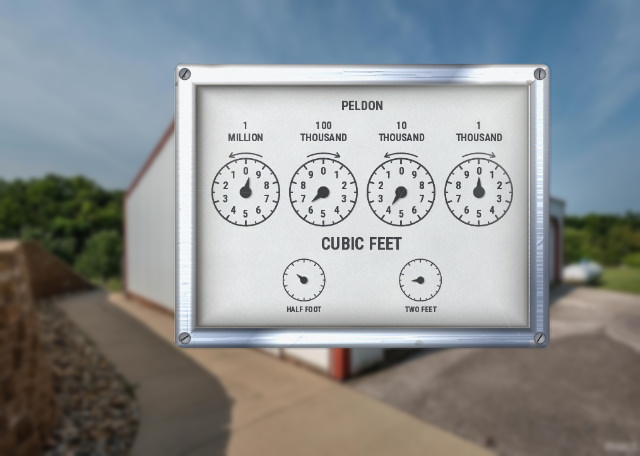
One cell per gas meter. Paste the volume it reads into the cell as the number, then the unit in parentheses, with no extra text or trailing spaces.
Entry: 964000 (ft³)
